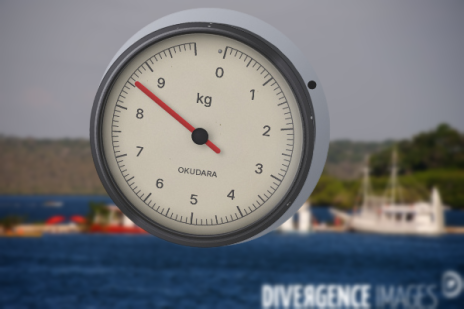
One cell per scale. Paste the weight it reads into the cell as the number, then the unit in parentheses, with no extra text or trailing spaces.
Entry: 8.6 (kg)
